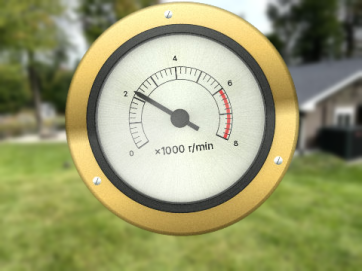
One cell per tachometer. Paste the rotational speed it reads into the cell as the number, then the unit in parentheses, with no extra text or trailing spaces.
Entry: 2200 (rpm)
